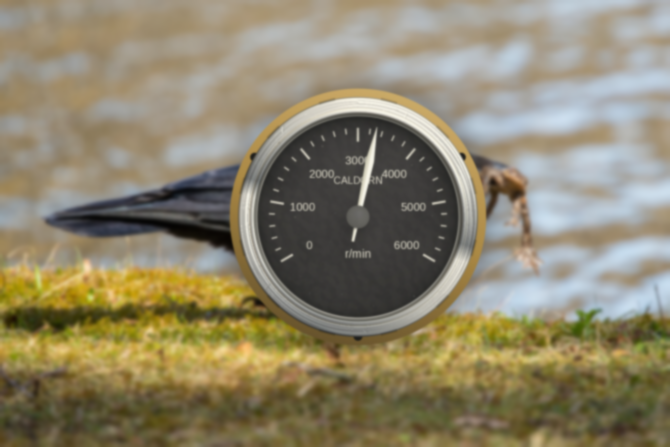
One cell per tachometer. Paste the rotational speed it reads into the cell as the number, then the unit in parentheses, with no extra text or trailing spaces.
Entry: 3300 (rpm)
